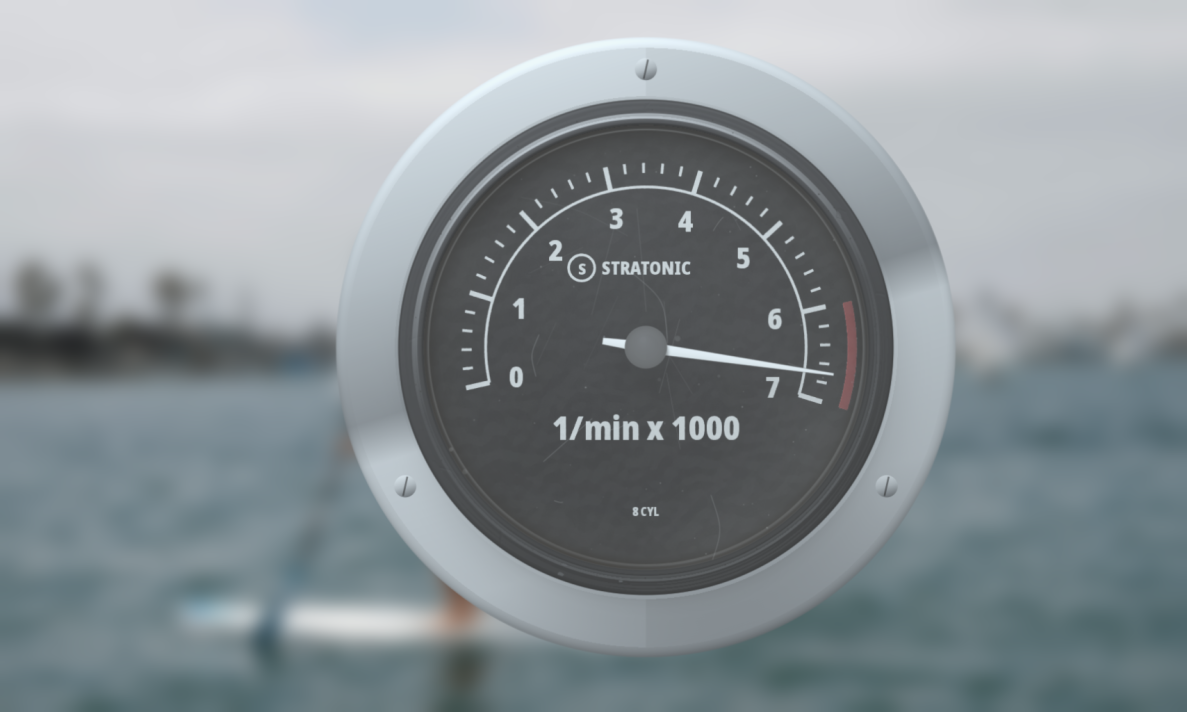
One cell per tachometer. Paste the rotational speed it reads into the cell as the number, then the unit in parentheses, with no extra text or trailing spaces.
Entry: 6700 (rpm)
